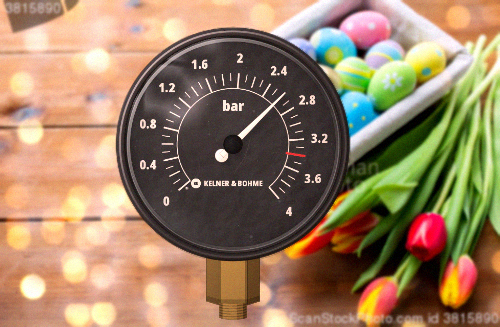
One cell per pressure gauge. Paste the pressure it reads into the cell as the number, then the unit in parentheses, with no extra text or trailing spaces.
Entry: 2.6 (bar)
